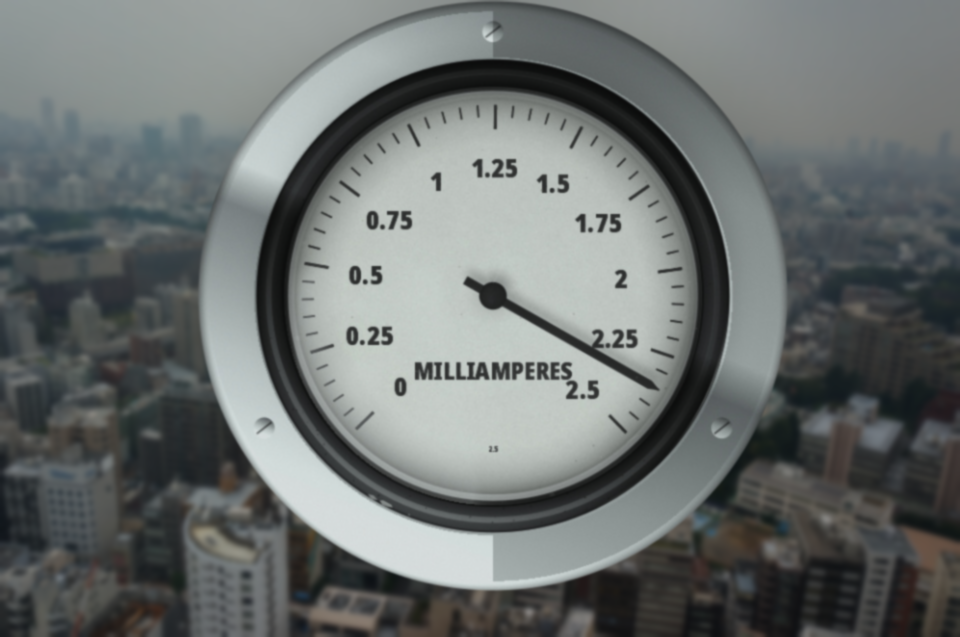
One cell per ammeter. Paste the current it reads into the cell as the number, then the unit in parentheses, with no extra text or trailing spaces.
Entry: 2.35 (mA)
